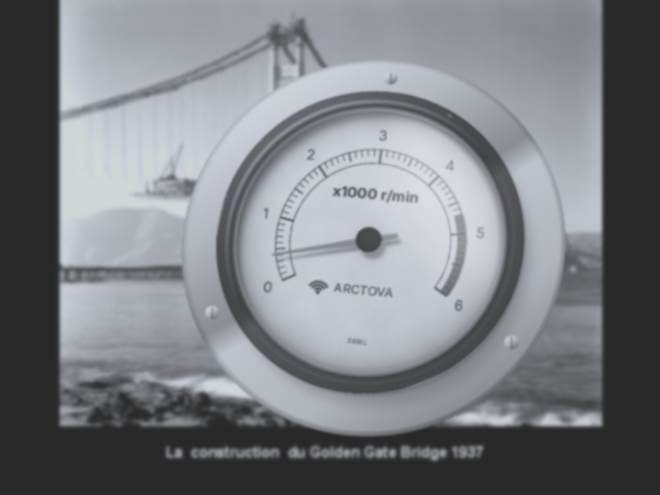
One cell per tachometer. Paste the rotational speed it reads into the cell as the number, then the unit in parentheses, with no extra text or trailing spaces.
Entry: 400 (rpm)
